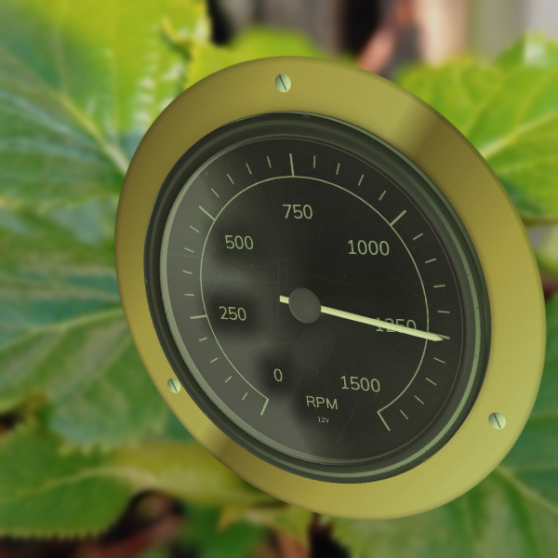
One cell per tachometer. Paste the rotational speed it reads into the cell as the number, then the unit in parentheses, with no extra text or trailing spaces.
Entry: 1250 (rpm)
